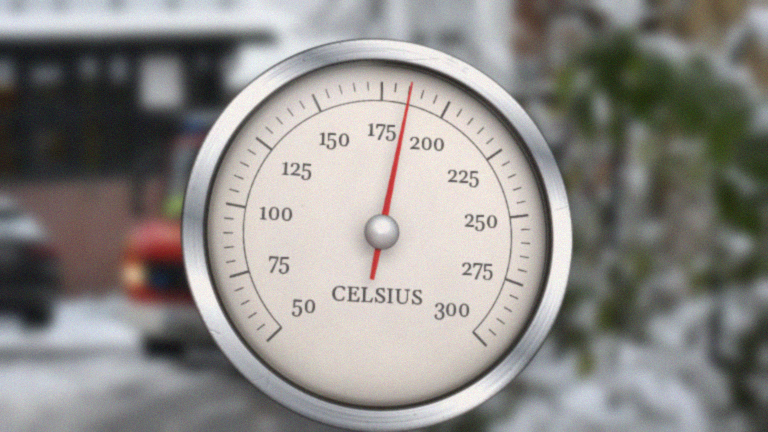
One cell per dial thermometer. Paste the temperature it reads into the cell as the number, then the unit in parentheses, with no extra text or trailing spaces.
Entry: 185 (°C)
